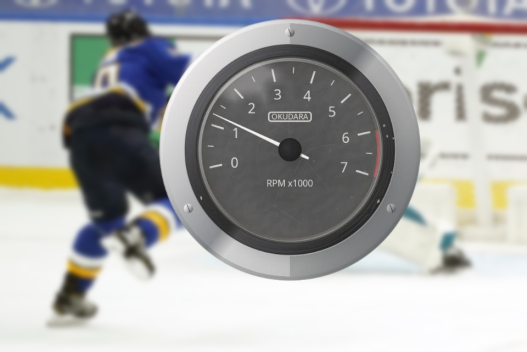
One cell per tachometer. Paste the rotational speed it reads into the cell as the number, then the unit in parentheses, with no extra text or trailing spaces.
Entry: 1250 (rpm)
